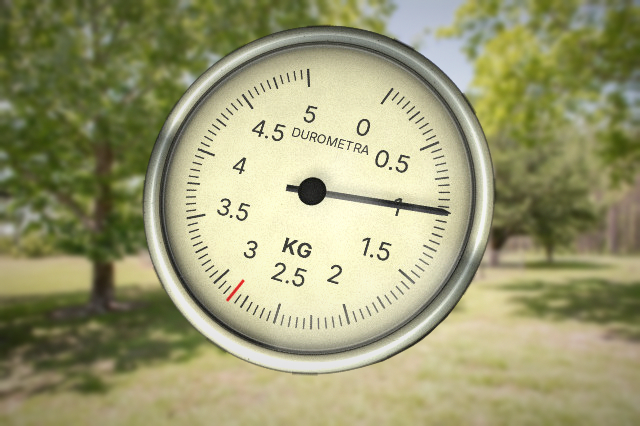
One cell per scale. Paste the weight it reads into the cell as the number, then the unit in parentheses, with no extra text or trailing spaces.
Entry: 1 (kg)
